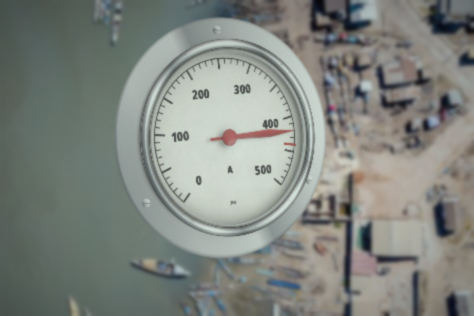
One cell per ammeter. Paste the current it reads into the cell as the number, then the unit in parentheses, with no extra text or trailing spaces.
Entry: 420 (A)
